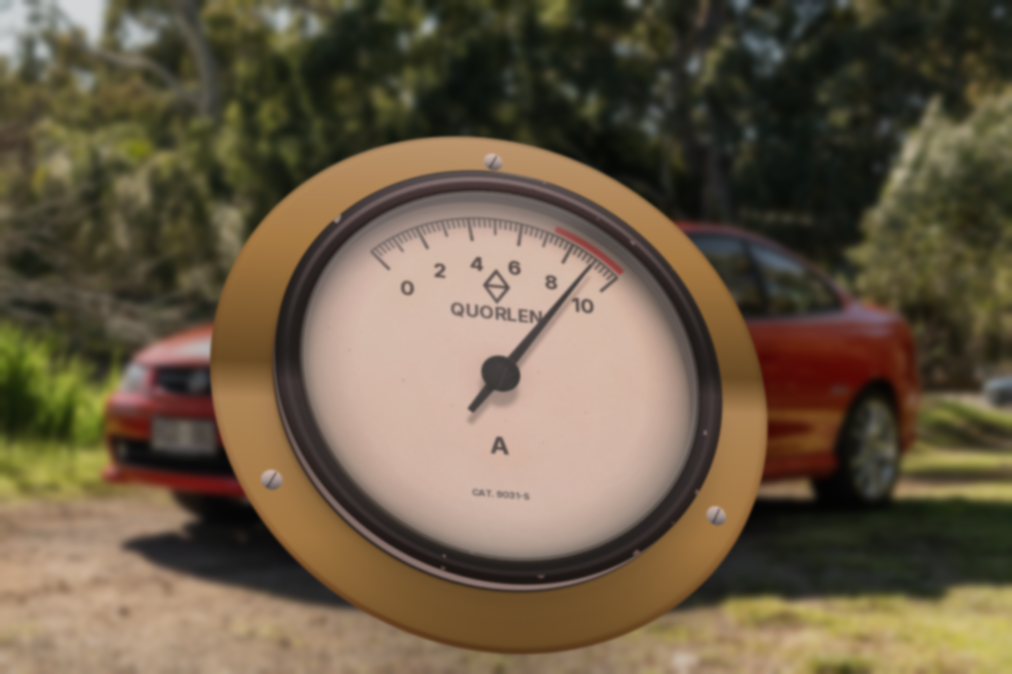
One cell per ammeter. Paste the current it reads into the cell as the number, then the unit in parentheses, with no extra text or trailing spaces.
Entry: 9 (A)
